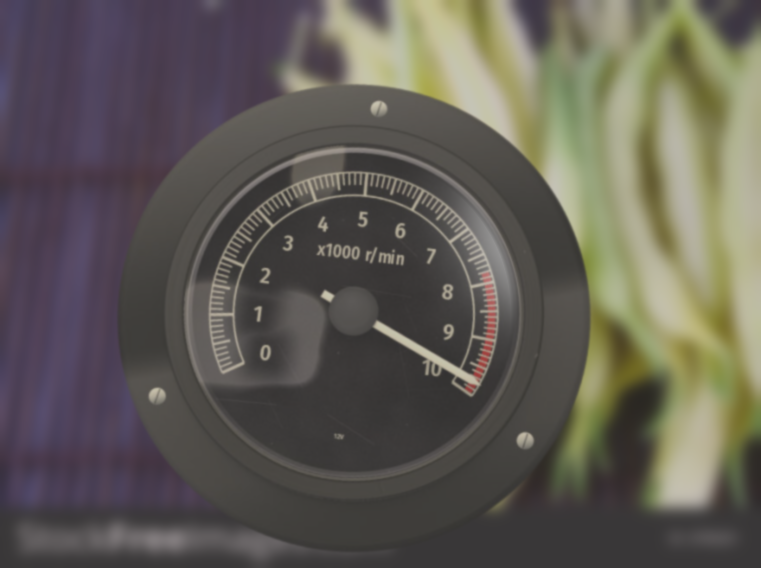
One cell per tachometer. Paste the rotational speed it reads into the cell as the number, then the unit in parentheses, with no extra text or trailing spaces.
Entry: 9800 (rpm)
